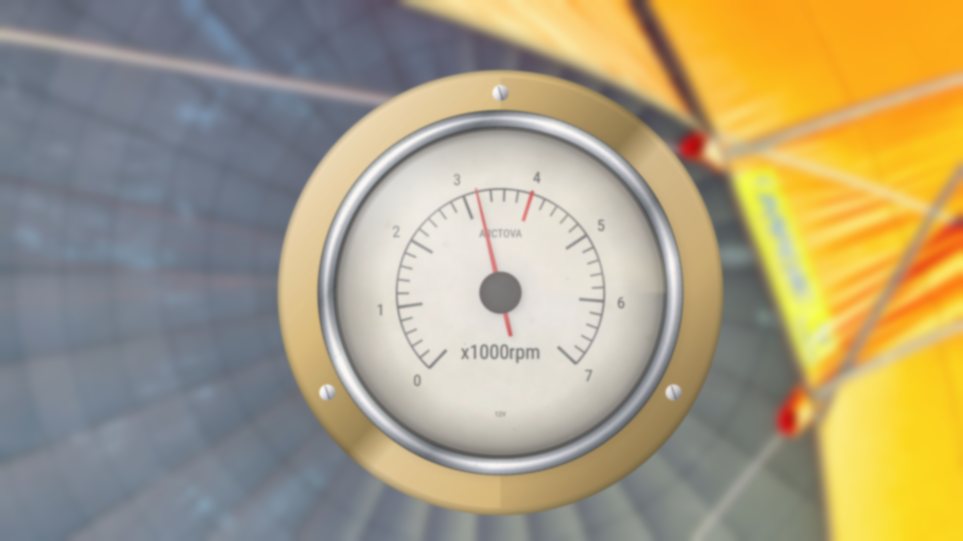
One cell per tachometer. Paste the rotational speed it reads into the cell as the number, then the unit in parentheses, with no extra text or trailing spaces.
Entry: 3200 (rpm)
